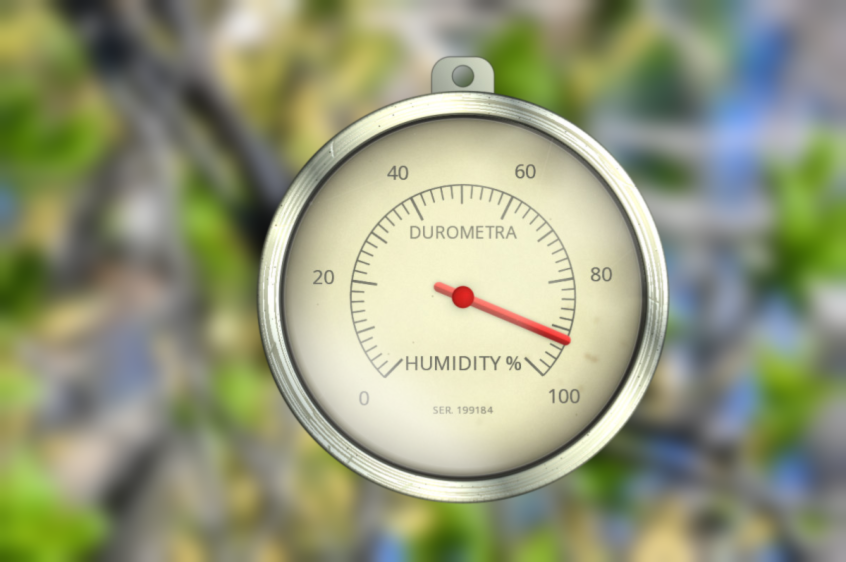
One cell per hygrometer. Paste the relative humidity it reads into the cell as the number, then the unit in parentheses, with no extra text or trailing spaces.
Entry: 92 (%)
